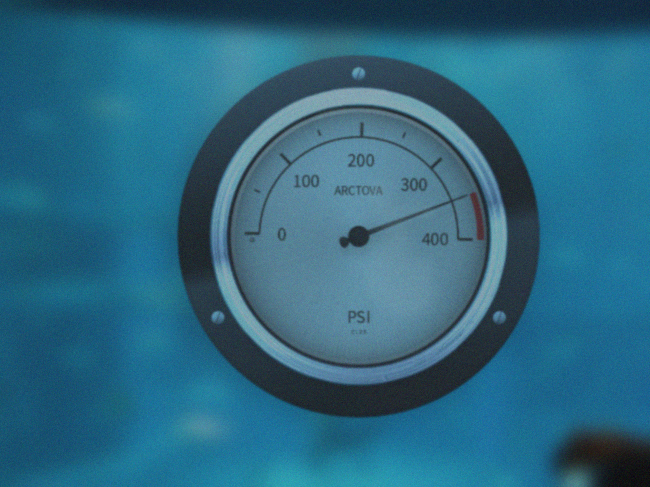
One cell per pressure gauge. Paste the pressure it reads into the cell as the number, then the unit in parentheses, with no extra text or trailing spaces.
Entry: 350 (psi)
